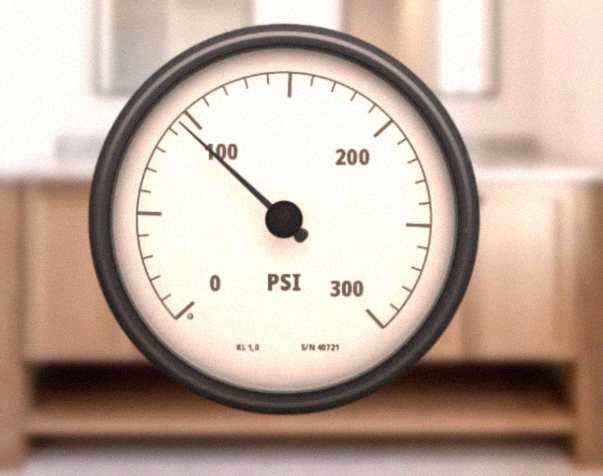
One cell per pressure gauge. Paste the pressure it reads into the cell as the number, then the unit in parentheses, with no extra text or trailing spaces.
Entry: 95 (psi)
